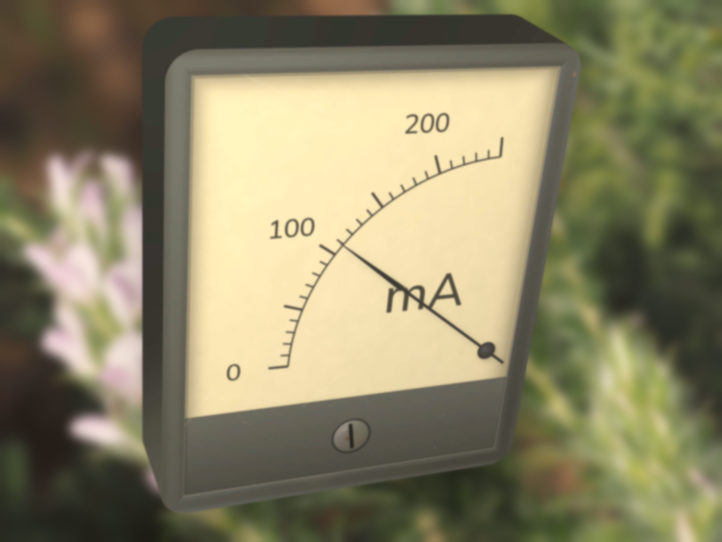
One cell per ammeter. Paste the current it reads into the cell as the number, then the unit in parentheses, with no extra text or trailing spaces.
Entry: 110 (mA)
